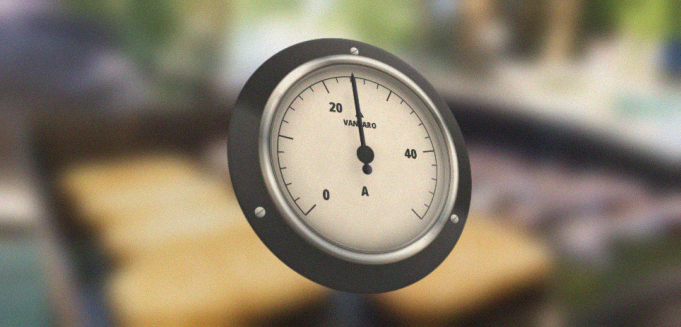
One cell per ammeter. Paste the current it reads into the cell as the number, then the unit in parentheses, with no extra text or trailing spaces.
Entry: 24 (A)
